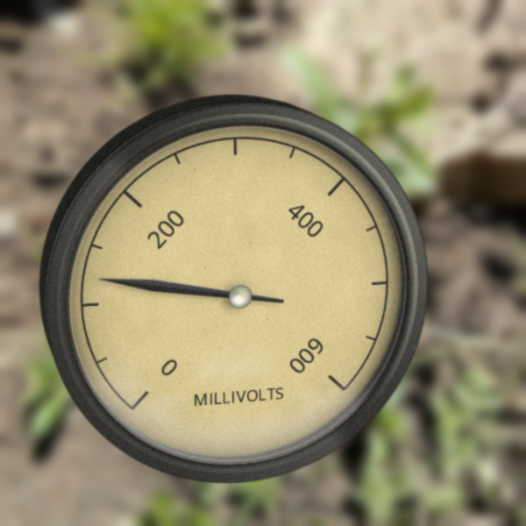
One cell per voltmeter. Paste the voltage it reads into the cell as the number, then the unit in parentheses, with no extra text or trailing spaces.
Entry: 125 (mV)
